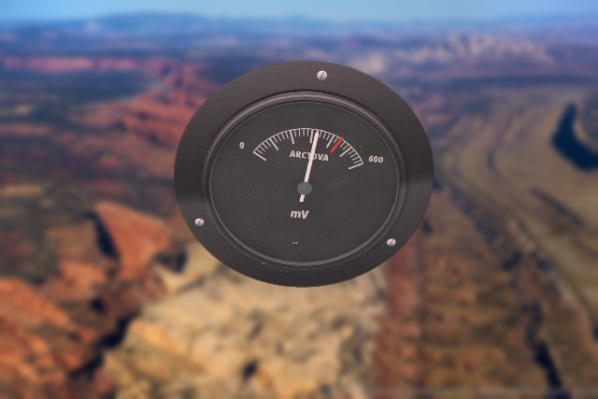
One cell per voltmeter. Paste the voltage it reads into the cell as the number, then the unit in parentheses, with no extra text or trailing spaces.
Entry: 320 (mV)
